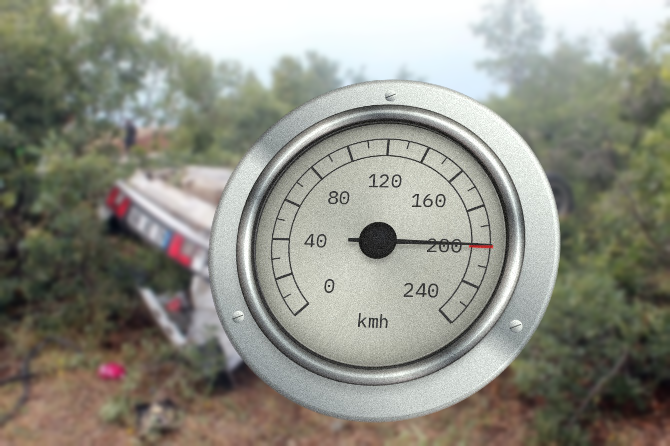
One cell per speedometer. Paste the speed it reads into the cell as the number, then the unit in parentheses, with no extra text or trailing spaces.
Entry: 200 (km/h)
